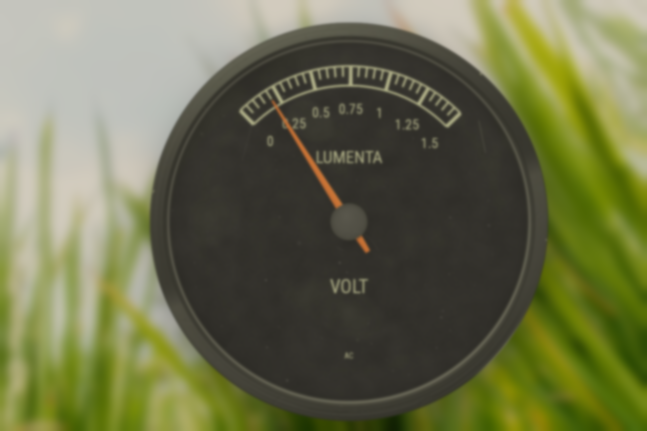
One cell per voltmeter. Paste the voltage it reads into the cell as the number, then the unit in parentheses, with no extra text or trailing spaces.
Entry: 0.2 (V)
